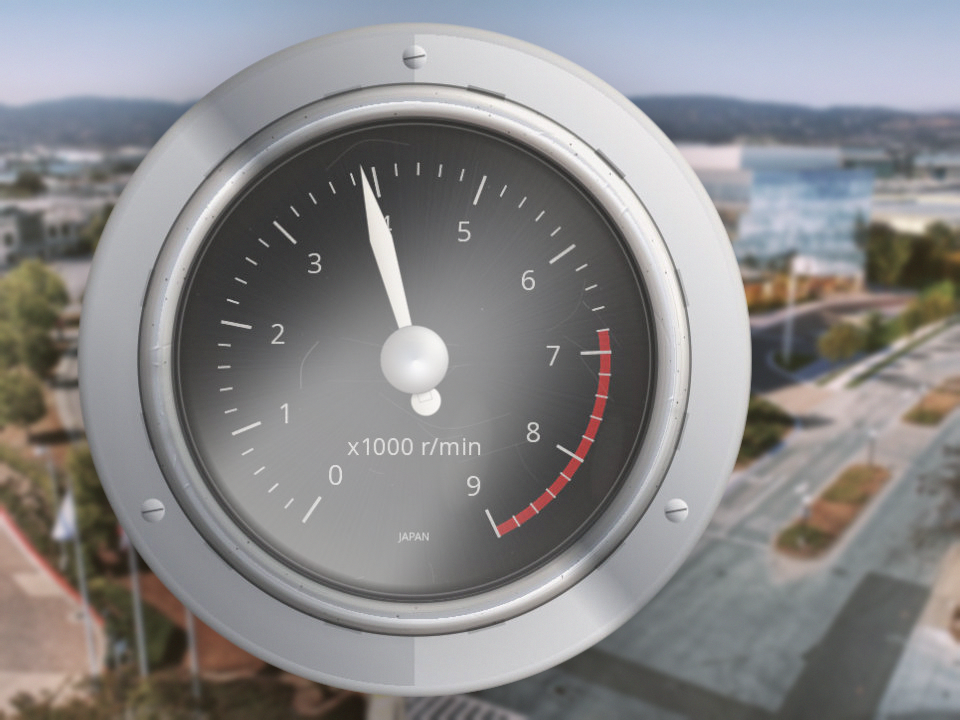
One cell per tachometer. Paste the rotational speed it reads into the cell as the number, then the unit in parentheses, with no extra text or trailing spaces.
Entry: 3900 (rpm)
